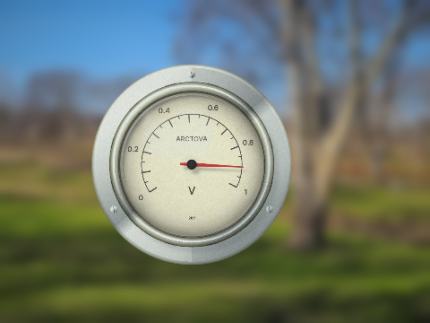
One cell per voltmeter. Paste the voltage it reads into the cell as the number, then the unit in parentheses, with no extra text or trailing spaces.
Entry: 0.9 (V)
